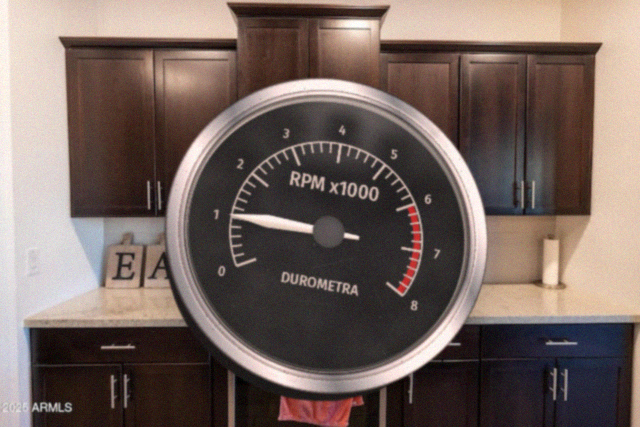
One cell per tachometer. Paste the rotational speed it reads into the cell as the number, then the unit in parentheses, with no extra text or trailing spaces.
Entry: 1000 (rpm)
